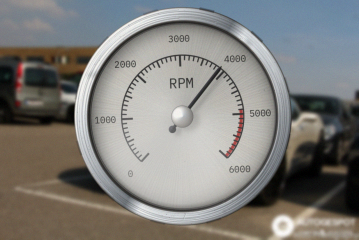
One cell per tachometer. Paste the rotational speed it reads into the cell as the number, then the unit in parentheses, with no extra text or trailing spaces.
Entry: 3900 (rpm)
